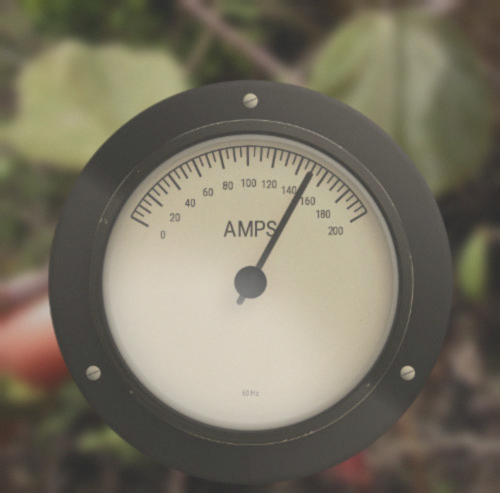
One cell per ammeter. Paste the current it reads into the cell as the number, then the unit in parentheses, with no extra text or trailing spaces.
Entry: 150 (A)
